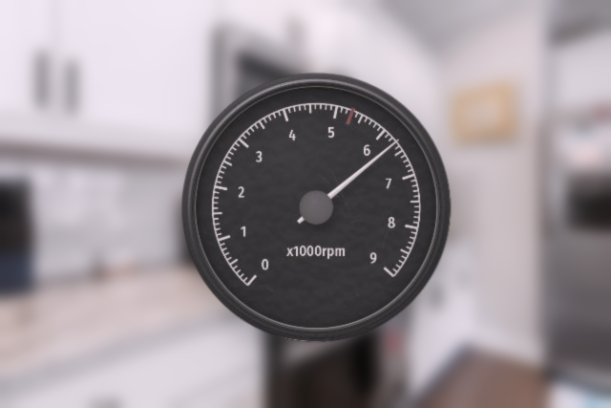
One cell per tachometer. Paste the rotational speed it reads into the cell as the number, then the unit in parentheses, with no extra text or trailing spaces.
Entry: 6300 (rpm)
